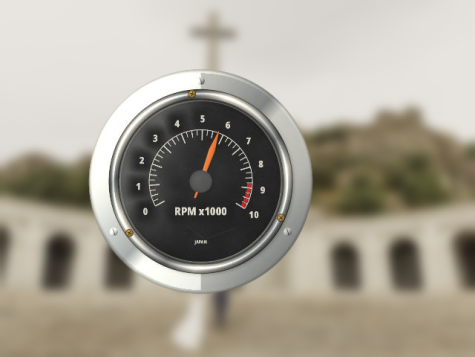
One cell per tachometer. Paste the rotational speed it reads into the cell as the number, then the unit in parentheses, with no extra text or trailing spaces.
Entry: 5750 (rpm)
